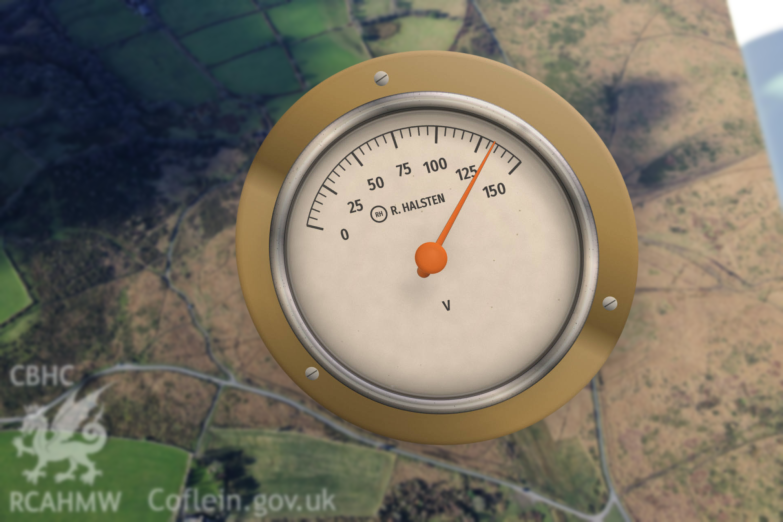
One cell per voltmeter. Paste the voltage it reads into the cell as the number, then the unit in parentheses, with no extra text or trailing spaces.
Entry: 132.5 (V)
